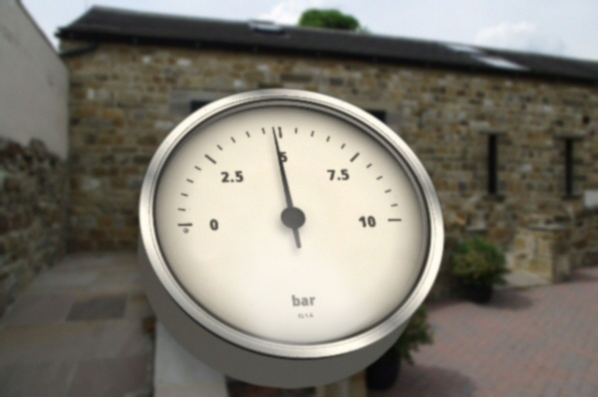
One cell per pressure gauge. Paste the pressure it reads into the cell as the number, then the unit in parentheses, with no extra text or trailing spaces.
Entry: 4.75 (bar)
